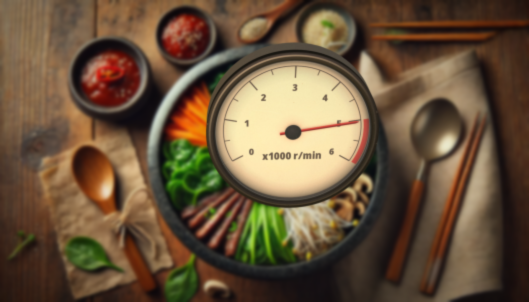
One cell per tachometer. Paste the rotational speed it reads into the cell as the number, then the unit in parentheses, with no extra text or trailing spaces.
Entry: 5000 (rpm)
